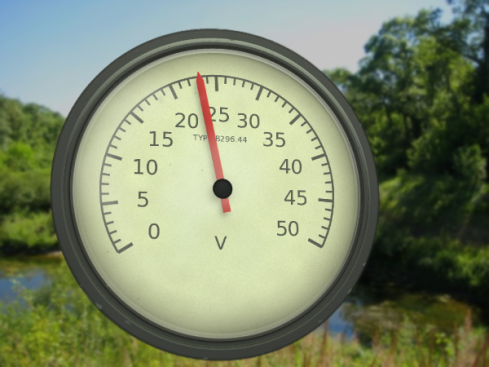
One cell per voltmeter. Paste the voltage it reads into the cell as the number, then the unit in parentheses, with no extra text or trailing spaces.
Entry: 23 (V)
